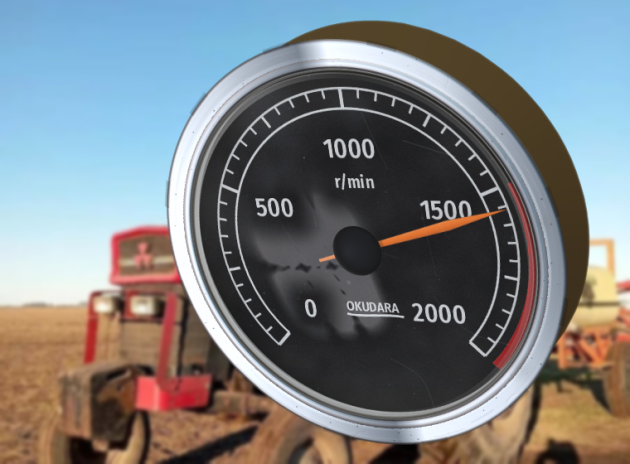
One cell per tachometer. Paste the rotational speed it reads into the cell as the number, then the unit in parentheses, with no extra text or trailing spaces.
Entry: 1550 (rpm)
